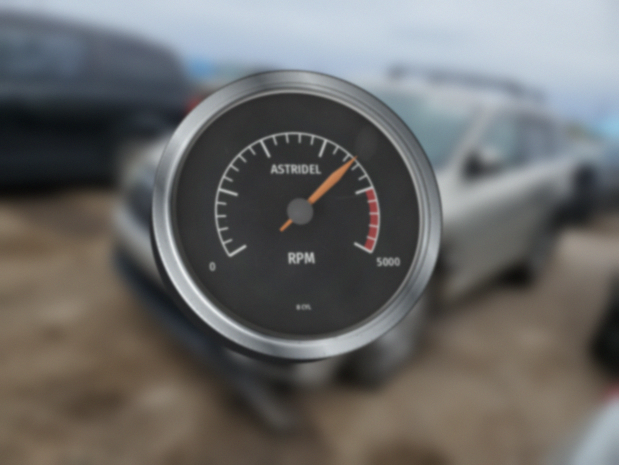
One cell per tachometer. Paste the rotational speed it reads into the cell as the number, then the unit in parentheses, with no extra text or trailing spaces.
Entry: 3500 (rpm)
